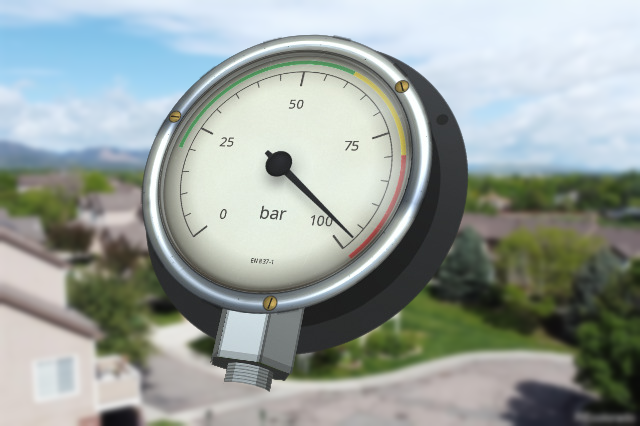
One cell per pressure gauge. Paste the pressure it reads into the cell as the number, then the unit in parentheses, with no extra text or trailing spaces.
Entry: 97.5 (bar)
